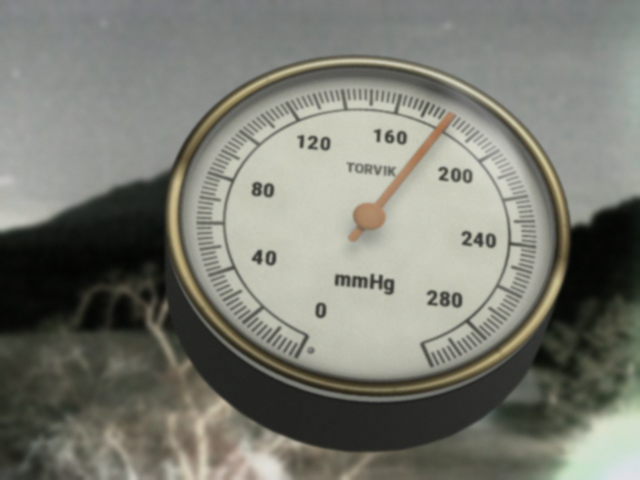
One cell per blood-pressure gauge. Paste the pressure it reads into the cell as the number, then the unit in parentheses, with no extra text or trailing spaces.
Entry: 180 (mmHg)
